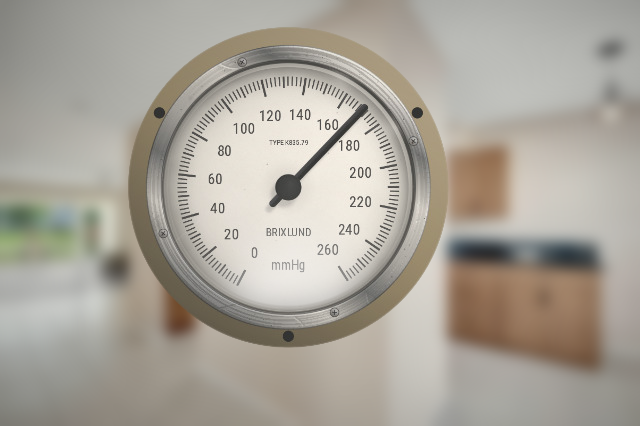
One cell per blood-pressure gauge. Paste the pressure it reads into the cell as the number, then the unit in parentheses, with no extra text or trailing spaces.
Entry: 170 (mmHg)
